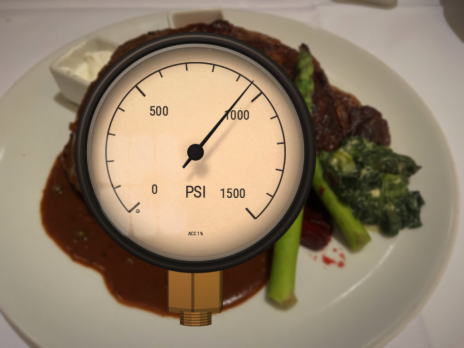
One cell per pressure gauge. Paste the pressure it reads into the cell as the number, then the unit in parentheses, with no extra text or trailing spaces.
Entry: 950 (psi)
